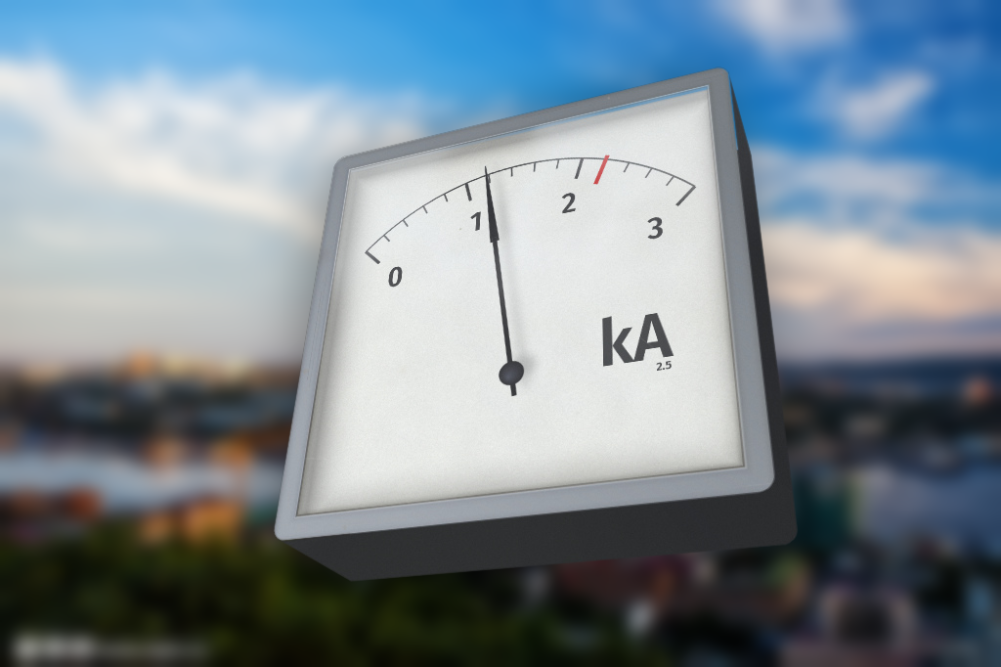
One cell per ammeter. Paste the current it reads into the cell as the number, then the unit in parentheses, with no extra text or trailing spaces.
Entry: 1.2 (kA)
